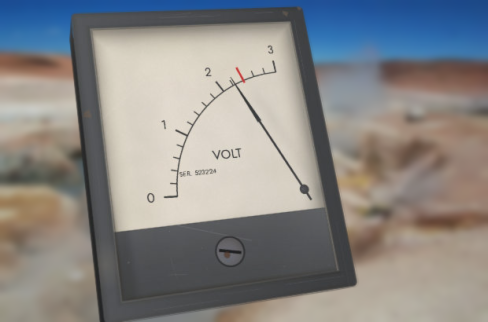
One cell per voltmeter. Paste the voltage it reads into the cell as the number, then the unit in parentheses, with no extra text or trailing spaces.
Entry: 2.2 (V)
